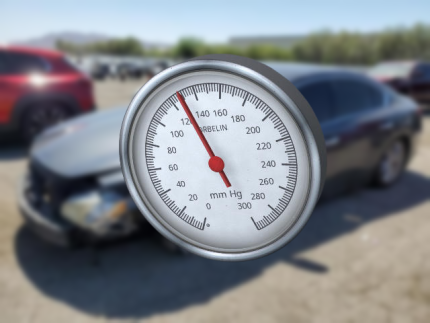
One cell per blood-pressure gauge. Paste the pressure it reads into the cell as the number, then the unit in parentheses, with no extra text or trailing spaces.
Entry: 130 (mmHg)
